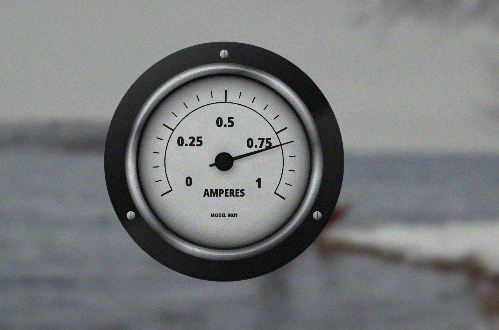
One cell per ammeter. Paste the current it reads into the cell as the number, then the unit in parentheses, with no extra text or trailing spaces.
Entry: 0.8 (A)
